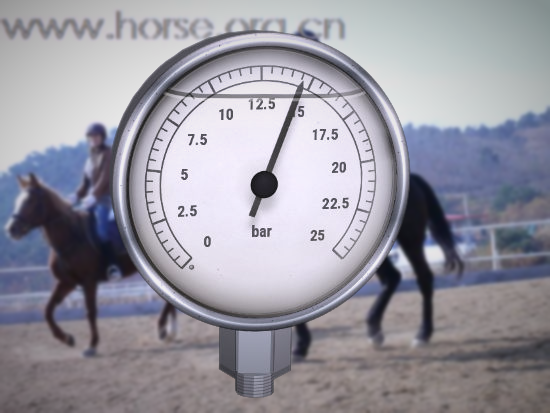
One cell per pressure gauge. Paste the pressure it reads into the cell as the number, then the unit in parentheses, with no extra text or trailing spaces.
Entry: 14.5 (bar)
